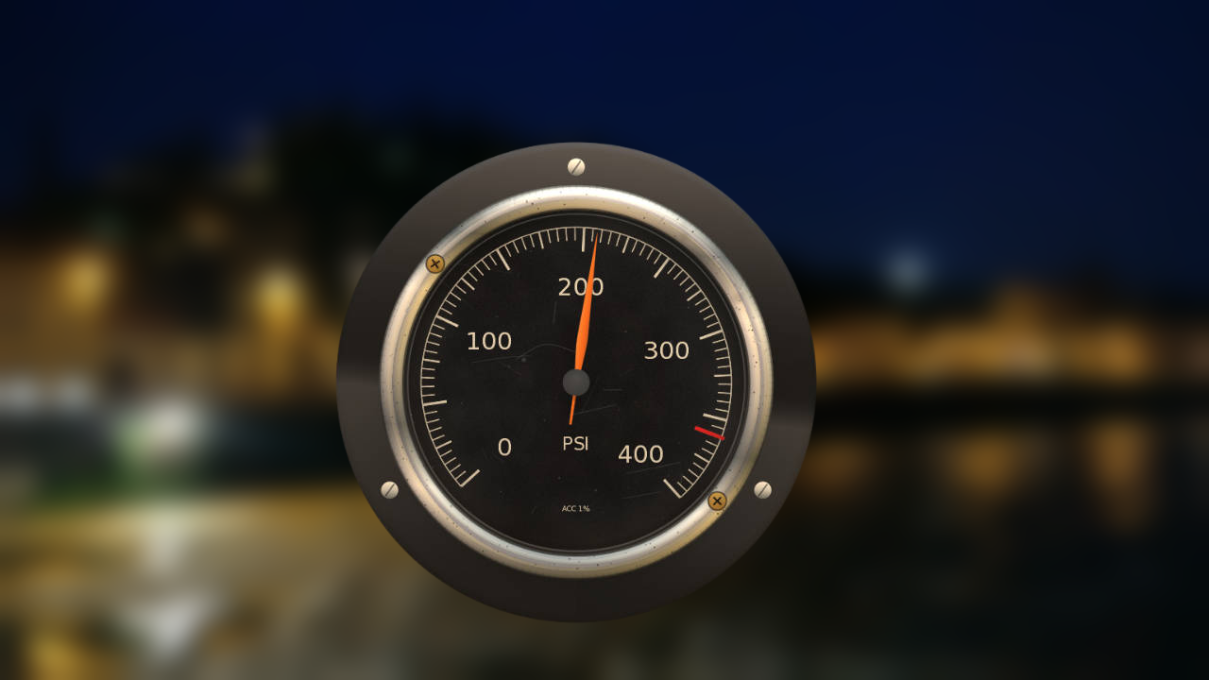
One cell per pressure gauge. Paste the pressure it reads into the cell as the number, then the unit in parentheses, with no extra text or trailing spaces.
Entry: 207.5 (psi)
